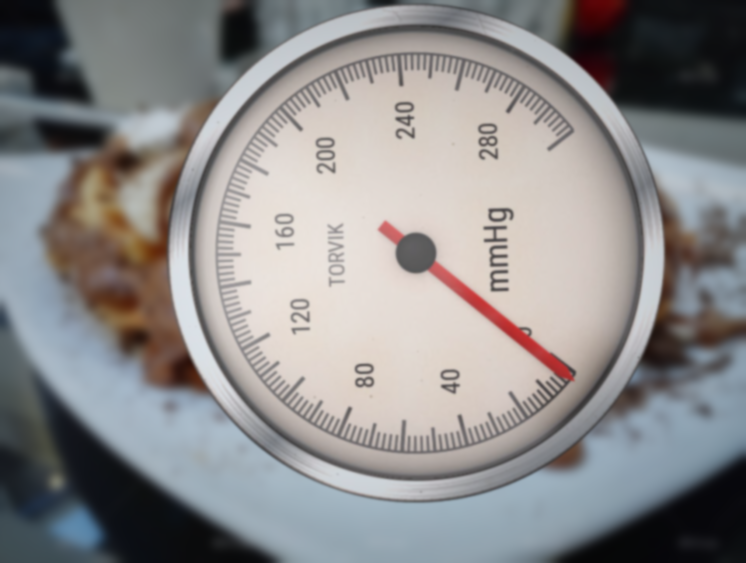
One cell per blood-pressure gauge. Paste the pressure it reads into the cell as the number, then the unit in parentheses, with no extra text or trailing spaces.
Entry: 2 (mmHg)
